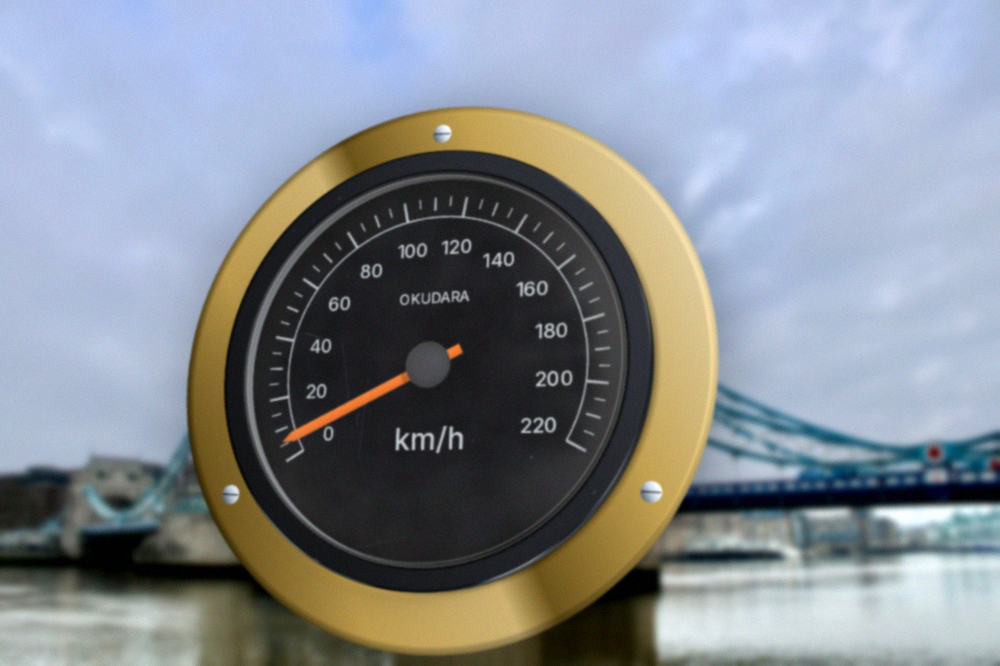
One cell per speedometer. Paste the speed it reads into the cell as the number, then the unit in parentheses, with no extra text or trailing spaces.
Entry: 5 (km/h)
